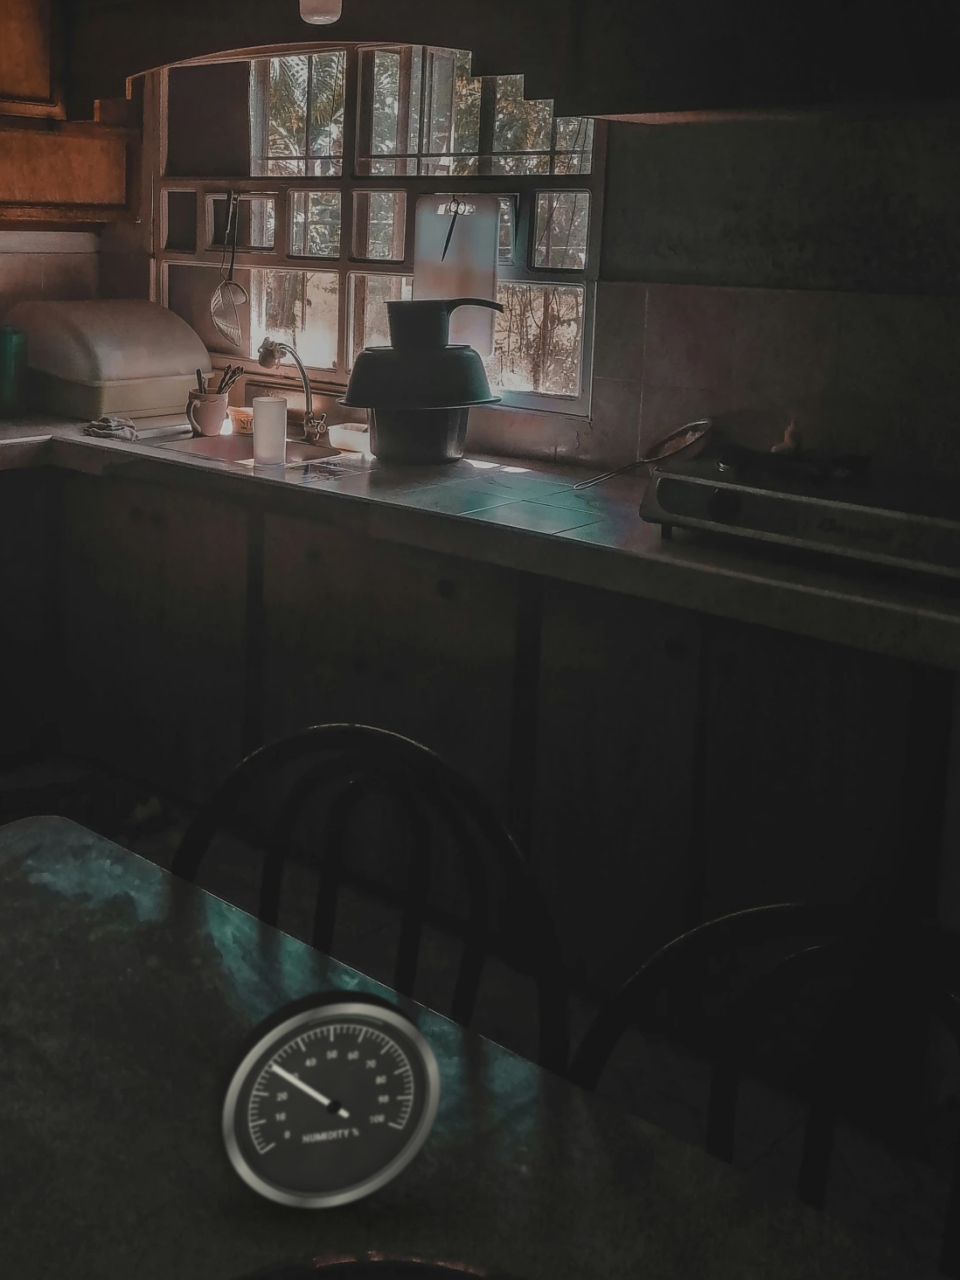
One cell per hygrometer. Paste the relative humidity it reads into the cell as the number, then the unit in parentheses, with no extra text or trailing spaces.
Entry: 30 (%)
